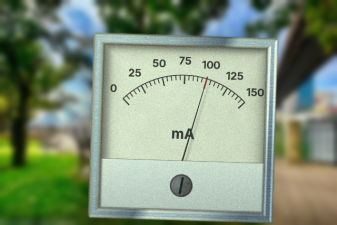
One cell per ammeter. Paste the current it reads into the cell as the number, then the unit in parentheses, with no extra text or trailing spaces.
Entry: 100 (mA)
